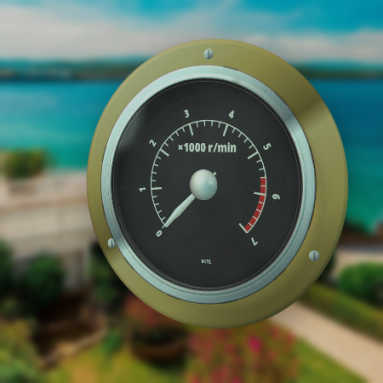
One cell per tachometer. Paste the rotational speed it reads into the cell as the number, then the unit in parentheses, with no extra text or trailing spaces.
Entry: 0 (rpm)
